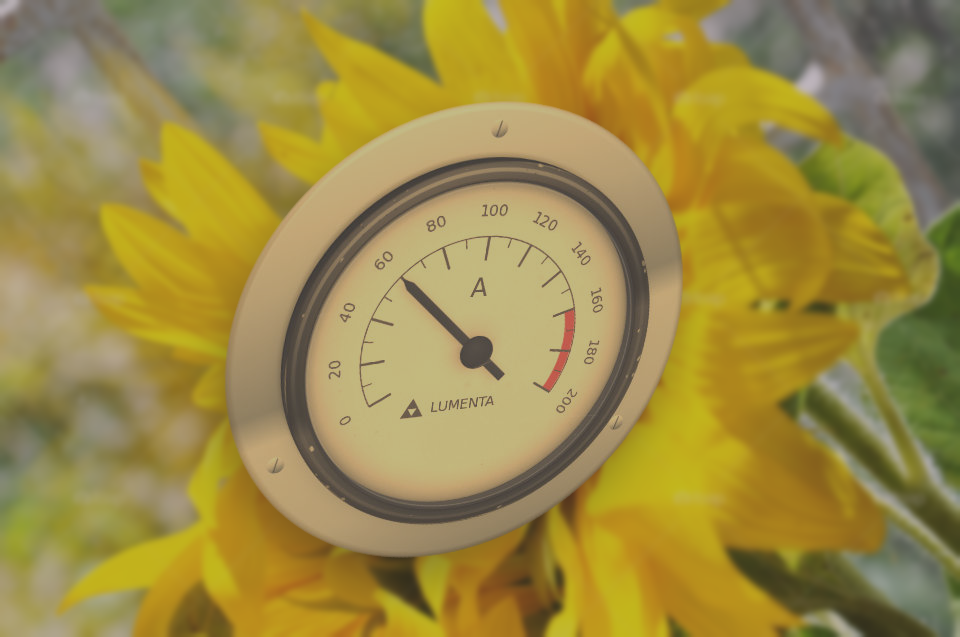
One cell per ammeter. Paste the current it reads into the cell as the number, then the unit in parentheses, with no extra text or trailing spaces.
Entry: 60 (A)
